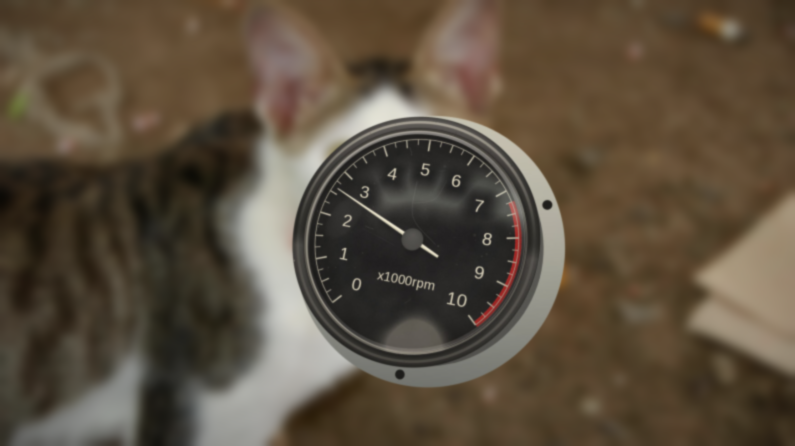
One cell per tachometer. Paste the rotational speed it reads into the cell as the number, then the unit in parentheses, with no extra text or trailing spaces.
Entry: 2625 (rpm)
